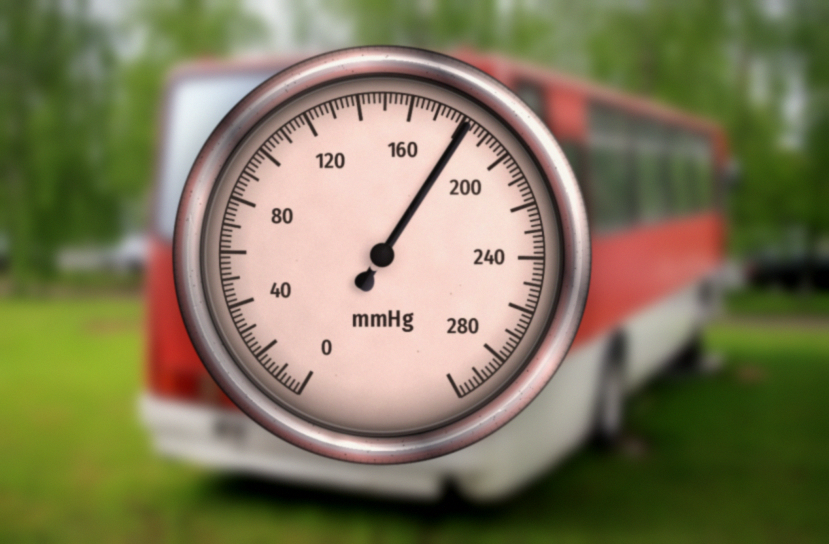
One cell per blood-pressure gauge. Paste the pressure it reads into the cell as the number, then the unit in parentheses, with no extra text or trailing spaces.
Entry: 182 (mmHg)
